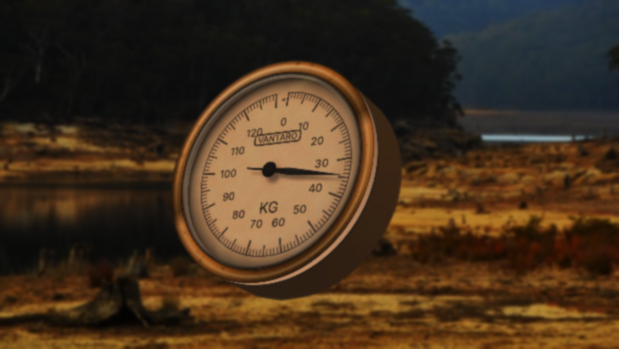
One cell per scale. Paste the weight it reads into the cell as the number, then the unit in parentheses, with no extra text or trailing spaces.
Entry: 35 (kg)
